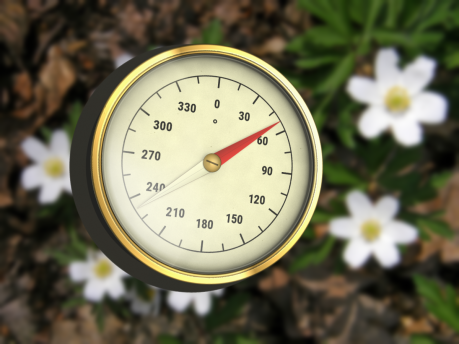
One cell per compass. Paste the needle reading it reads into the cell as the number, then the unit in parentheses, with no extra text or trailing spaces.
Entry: 52.5 (°)
